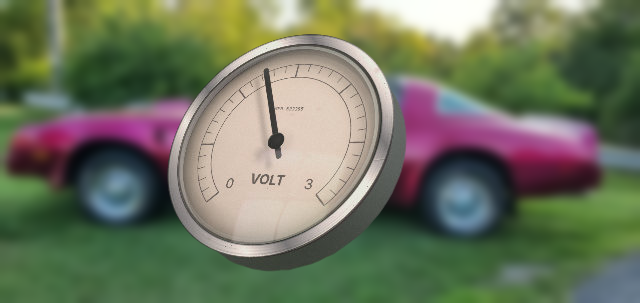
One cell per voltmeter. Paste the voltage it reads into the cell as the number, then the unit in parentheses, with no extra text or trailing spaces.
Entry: 1.25 (V)
